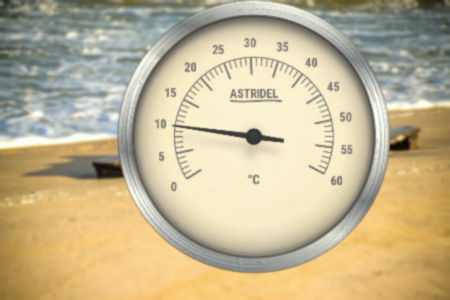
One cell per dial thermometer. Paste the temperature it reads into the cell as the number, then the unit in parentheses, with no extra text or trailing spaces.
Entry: 10 (°C)
